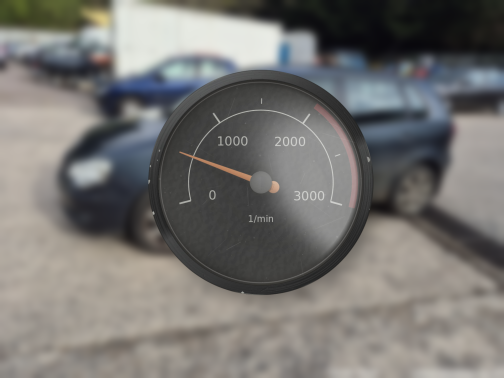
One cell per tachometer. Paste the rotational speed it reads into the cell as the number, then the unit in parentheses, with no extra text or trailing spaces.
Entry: 500 (rpm)
